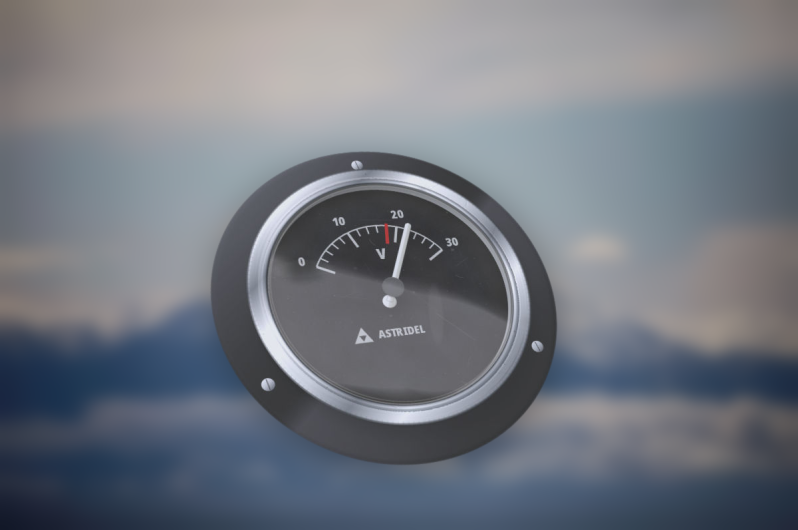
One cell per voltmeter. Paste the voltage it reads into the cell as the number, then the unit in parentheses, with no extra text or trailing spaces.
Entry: 22 (V)
